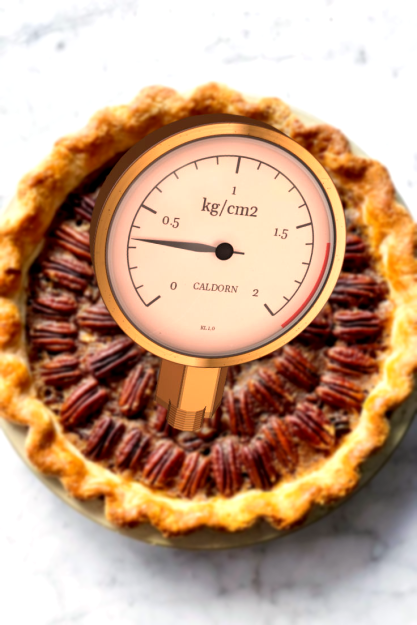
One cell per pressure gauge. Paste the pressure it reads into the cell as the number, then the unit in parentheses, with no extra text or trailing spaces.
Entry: 0.35 (kg/cm²)
